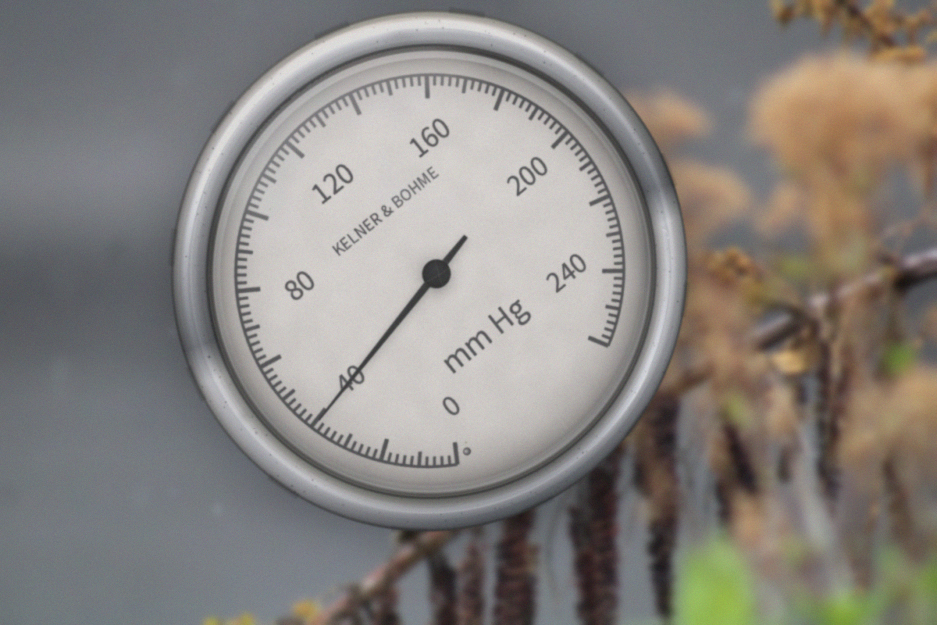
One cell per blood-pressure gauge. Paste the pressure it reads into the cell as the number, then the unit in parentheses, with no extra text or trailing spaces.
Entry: 40 (mmHg)
